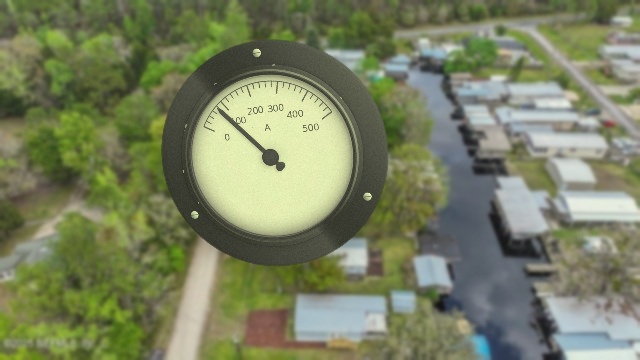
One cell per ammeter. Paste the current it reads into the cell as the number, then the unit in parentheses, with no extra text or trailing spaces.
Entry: 80 (A)
